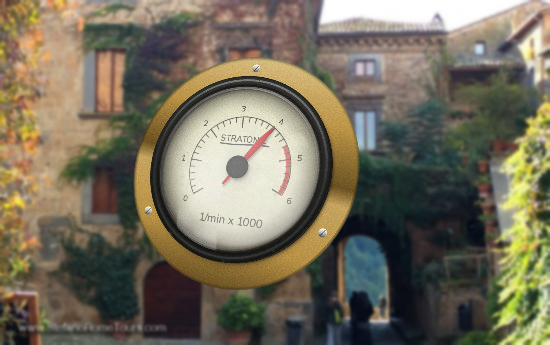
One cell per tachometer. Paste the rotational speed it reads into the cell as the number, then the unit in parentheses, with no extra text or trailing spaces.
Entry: 4000 (rpm)
